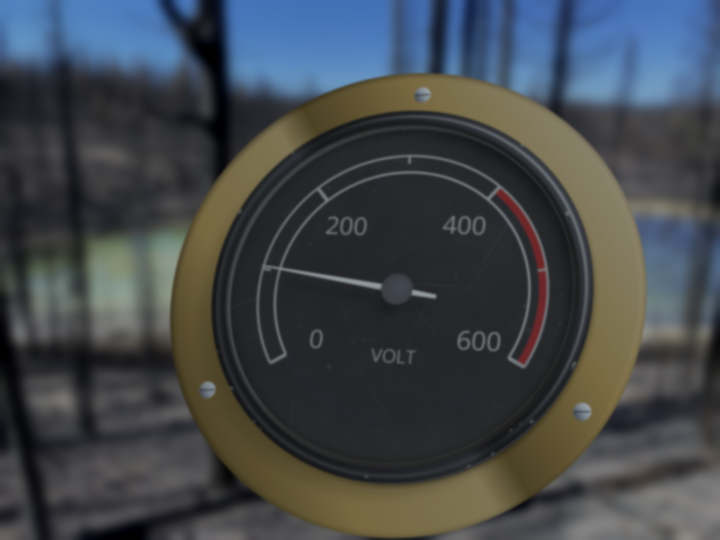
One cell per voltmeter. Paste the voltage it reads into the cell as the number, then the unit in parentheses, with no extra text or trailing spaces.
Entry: 100 (V)
